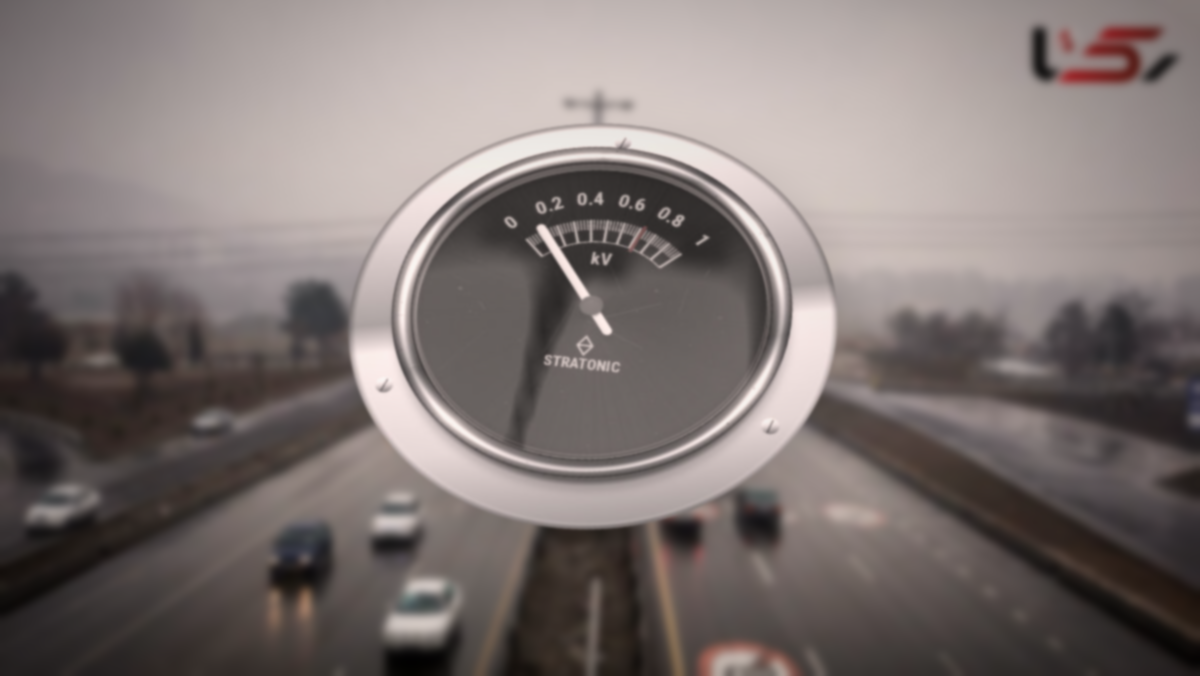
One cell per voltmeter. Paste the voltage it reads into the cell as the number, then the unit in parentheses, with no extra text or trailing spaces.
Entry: 0.1 (kV)
